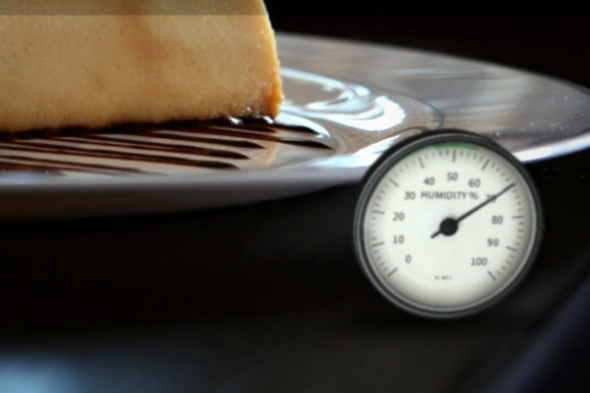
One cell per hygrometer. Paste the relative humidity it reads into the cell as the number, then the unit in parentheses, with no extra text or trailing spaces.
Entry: 70 (%)
